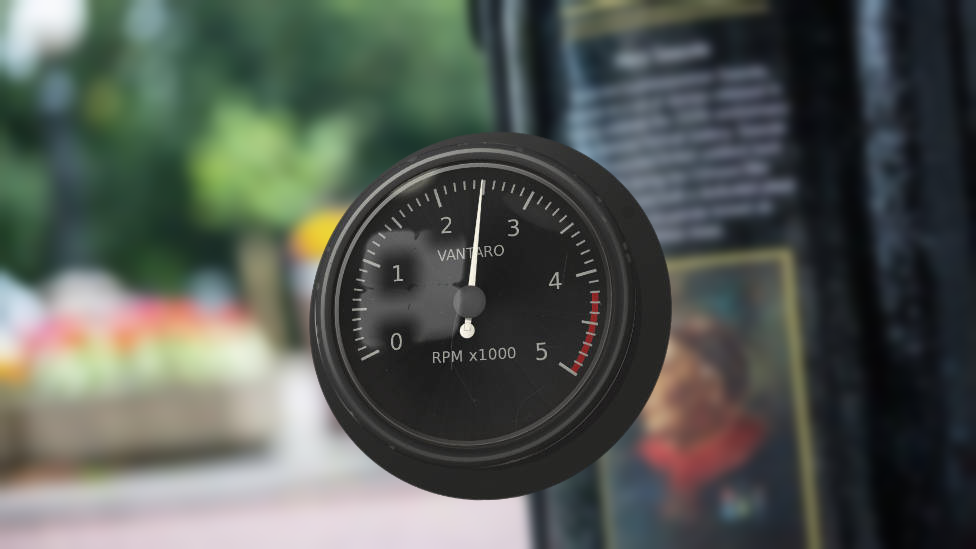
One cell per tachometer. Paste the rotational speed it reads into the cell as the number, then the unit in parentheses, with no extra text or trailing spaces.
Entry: 2500 (rpm)
